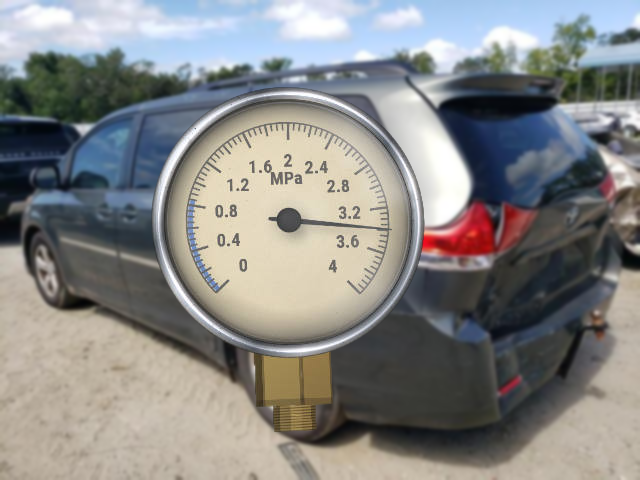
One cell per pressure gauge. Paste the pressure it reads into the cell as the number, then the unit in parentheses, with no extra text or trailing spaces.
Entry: 3.4 (MPa)
